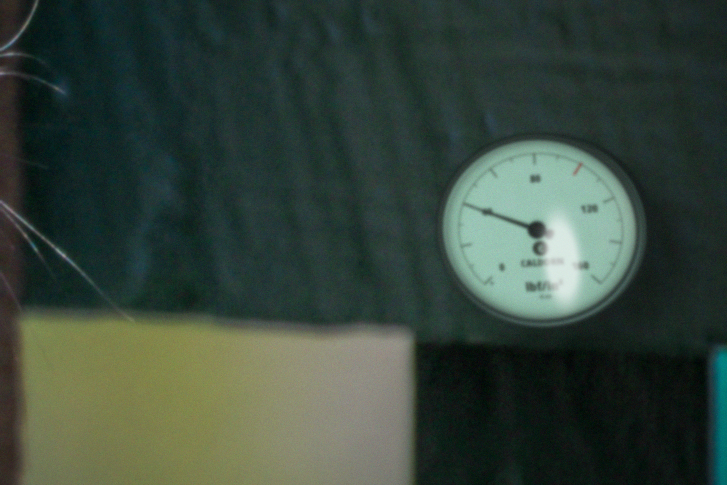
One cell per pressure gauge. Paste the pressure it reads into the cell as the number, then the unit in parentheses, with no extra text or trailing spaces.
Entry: 40 (psi)
